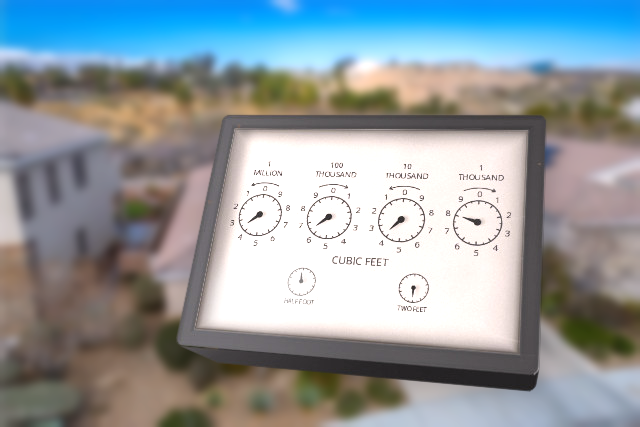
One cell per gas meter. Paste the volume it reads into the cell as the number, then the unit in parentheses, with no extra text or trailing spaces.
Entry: 363800 (ft³)
